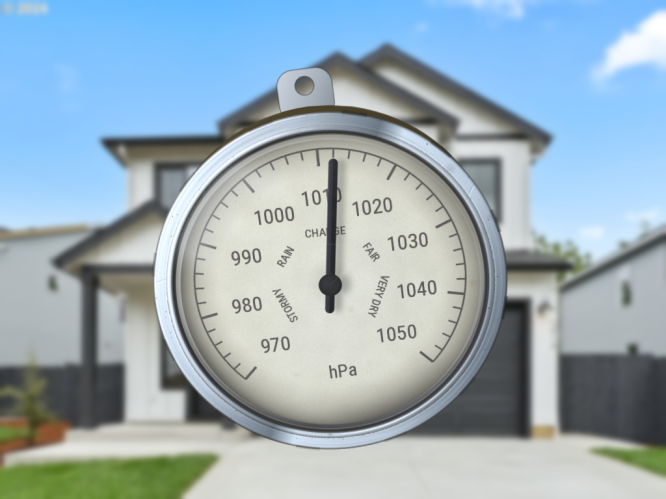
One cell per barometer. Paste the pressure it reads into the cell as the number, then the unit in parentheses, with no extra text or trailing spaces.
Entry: 1012 (hPa)
